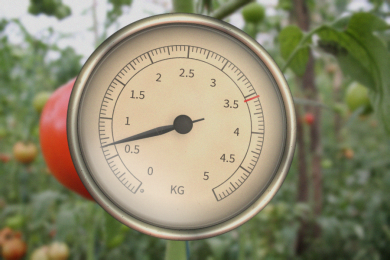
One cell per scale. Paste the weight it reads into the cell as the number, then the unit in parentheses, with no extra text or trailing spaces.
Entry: 0.65 (kg)
